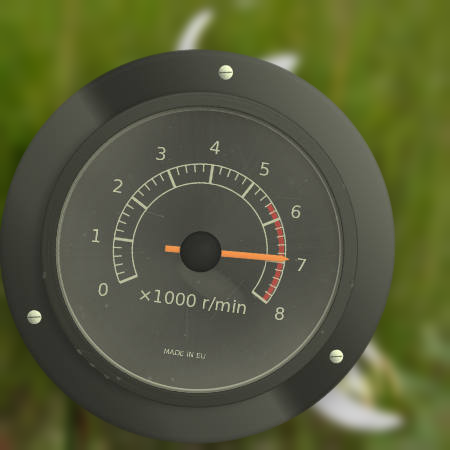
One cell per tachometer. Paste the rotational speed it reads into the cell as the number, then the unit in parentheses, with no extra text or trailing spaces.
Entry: 6900 (rpm)
